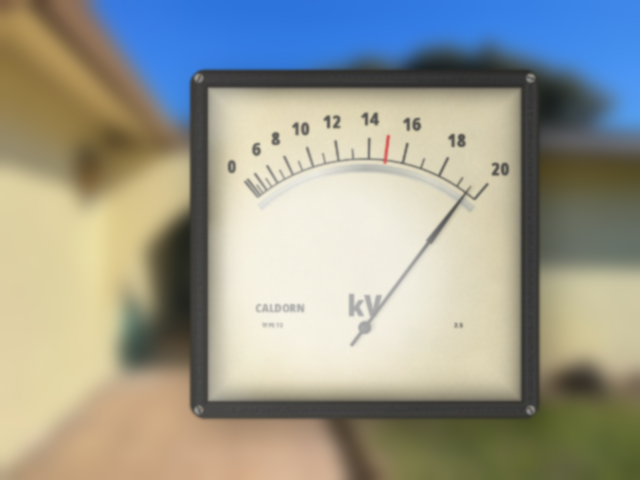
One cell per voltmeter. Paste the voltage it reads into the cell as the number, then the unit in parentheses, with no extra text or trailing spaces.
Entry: 19.5 (kV)
